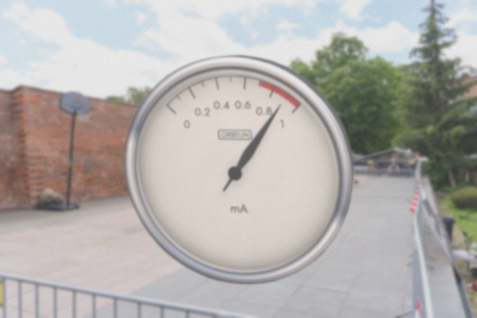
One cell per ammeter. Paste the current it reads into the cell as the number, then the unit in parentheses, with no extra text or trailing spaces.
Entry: 0.9 (mA)
